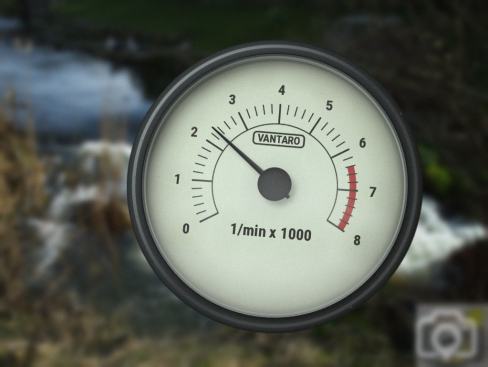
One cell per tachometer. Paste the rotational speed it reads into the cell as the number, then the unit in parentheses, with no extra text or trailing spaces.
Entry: 2300 (rpm)
